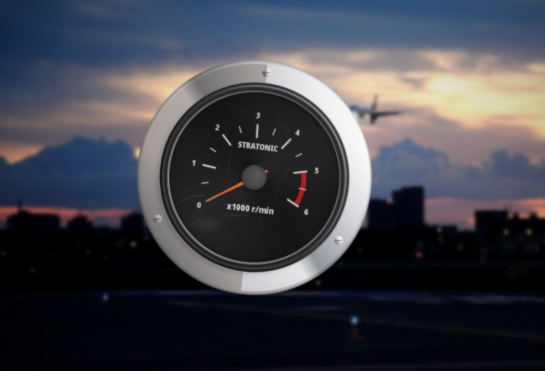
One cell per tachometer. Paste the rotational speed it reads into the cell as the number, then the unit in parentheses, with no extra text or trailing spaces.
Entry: 0 (rpm)
